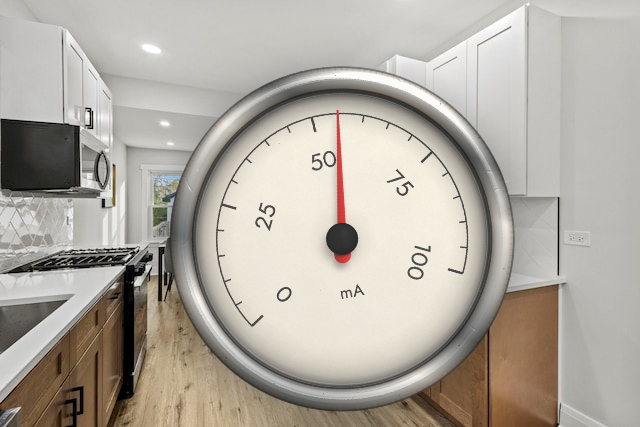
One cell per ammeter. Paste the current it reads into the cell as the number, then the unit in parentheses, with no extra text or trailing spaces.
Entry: 55 (mA)
